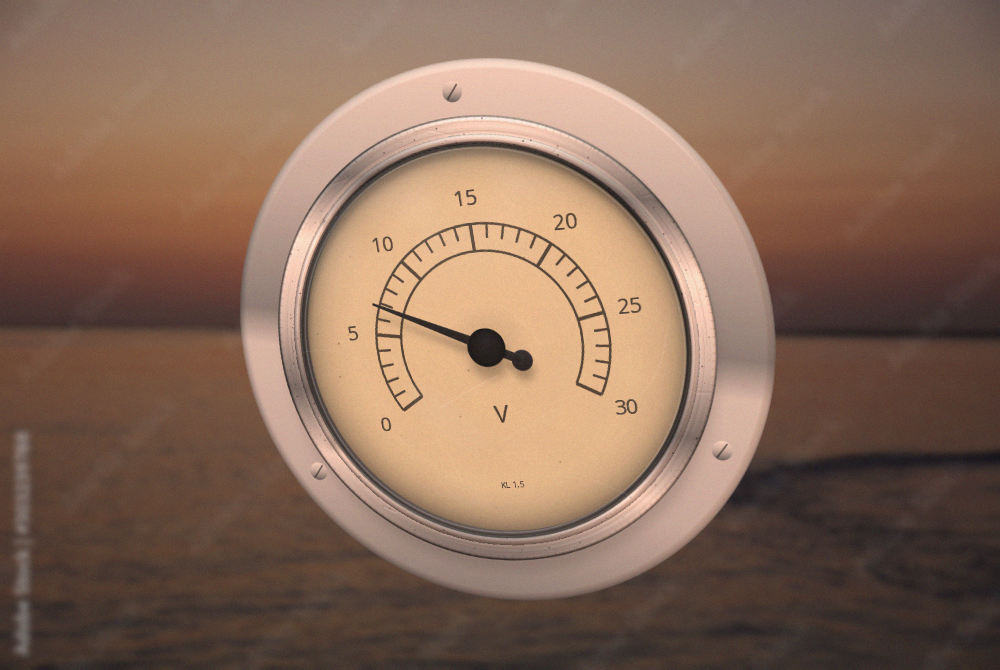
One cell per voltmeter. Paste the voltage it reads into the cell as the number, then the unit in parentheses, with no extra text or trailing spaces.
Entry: 7 (V)
